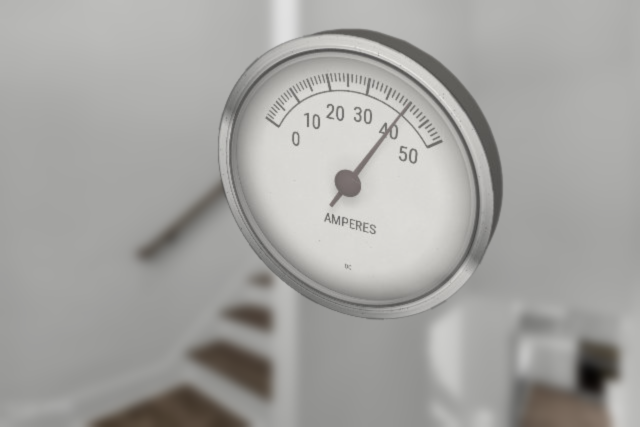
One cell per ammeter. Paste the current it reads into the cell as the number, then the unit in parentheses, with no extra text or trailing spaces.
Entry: 40 (A)
